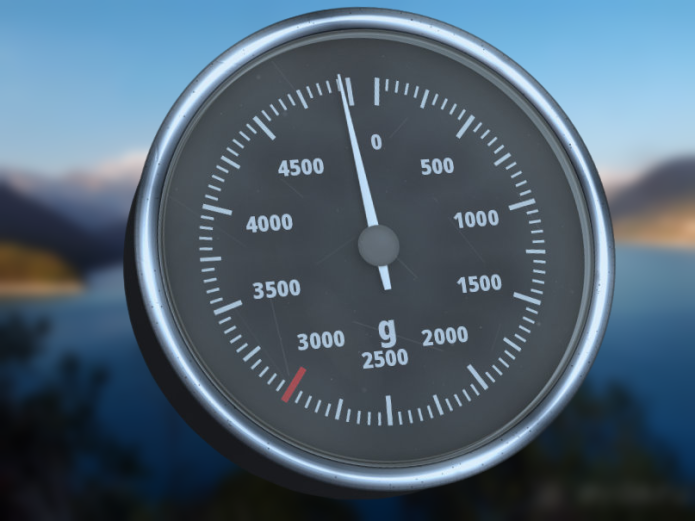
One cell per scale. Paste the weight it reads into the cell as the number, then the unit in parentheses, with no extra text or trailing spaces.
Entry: 4950 (g)
